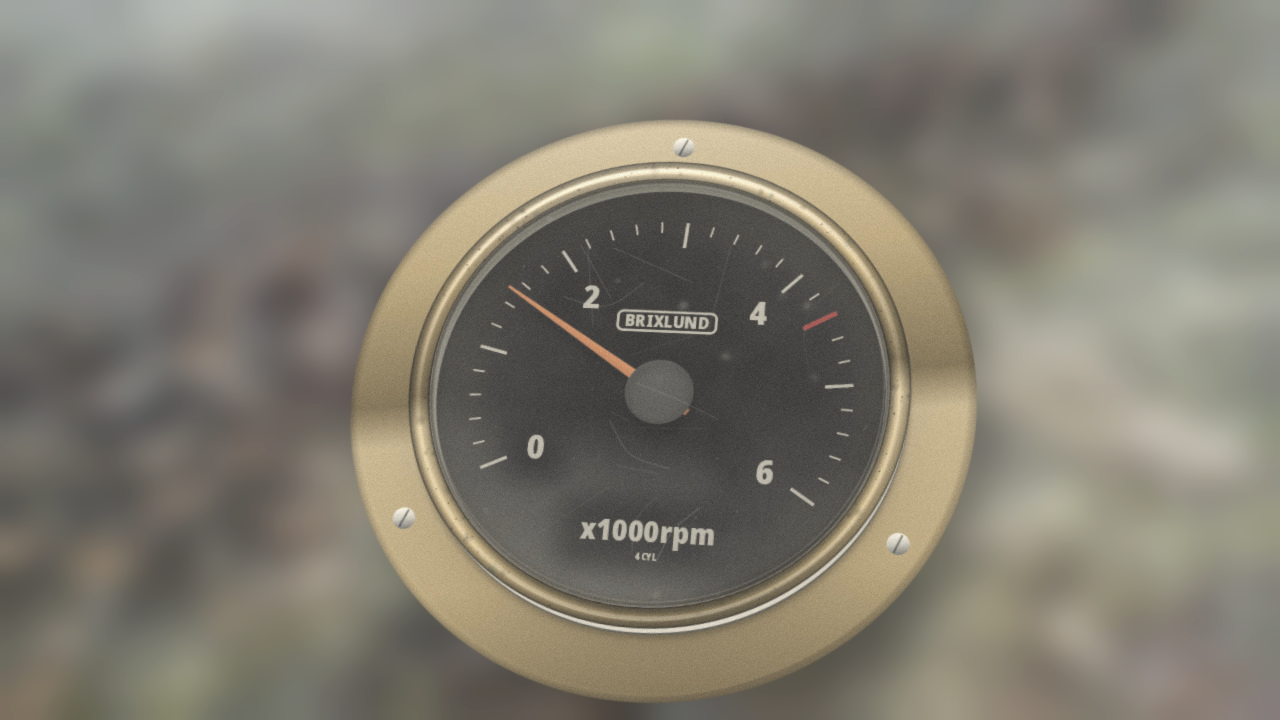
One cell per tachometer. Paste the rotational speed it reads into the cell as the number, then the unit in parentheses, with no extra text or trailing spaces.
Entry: 1500 (rpm)
